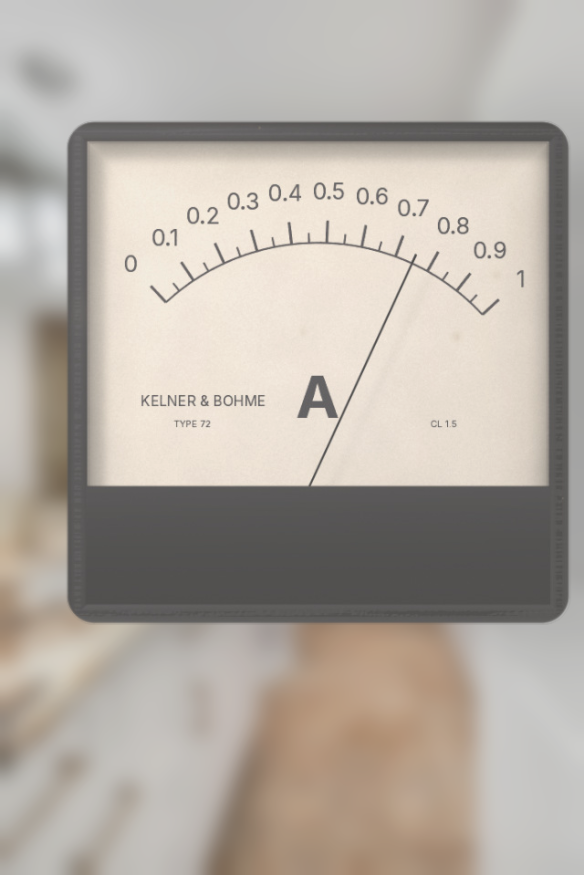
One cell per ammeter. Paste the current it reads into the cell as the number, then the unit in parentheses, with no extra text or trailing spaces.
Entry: 0.75 (A)
